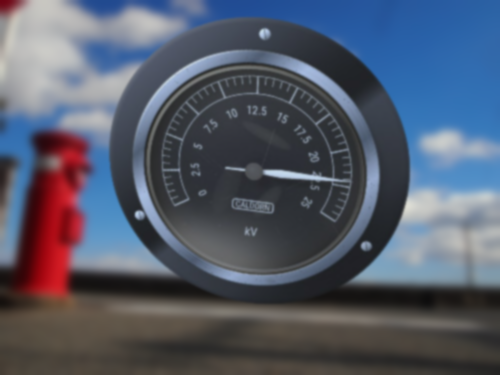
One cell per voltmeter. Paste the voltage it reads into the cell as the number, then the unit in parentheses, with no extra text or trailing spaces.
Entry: 22 (kV)
